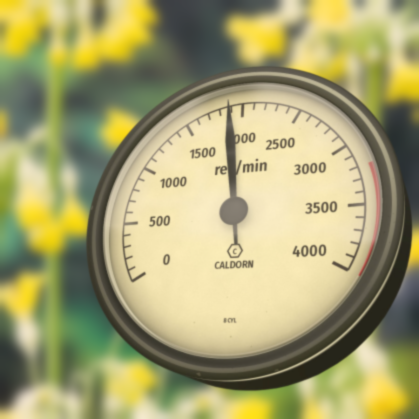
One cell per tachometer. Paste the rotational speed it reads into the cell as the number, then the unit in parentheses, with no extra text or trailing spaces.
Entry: 1900 (rpm)
